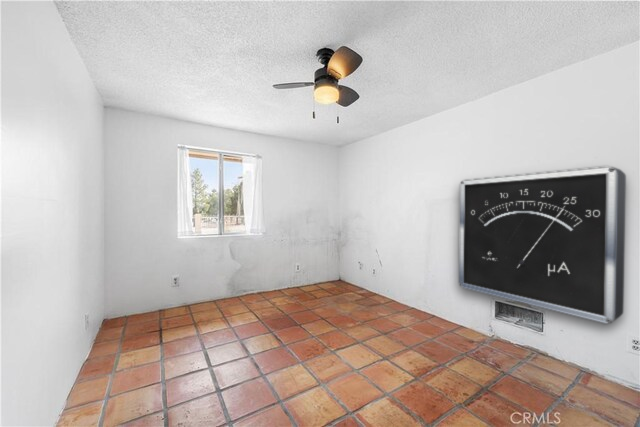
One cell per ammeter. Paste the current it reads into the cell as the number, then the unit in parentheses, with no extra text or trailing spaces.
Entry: 25 (µA)
